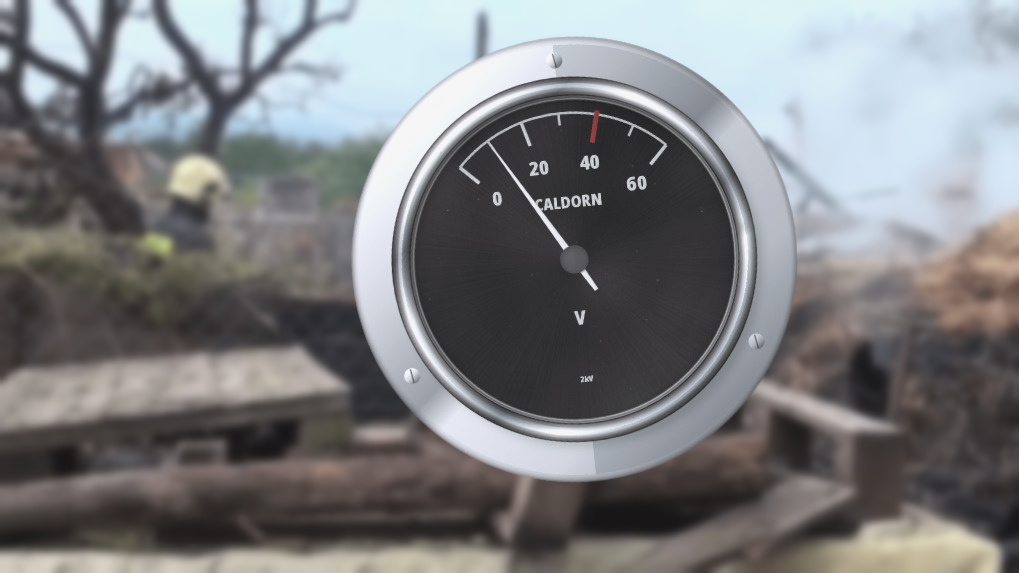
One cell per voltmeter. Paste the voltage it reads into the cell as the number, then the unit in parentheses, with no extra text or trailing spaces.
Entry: 10 (V)
